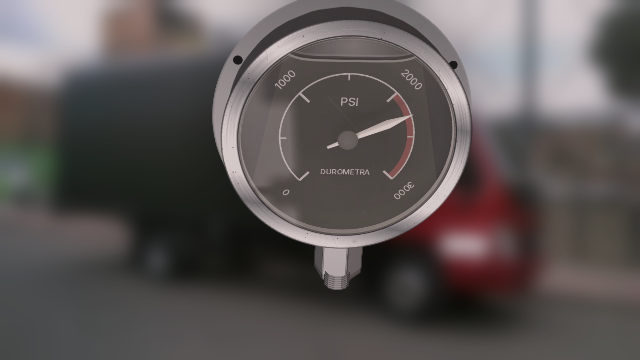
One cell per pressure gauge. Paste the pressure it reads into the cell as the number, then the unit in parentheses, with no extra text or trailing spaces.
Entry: 2250 (psi)
